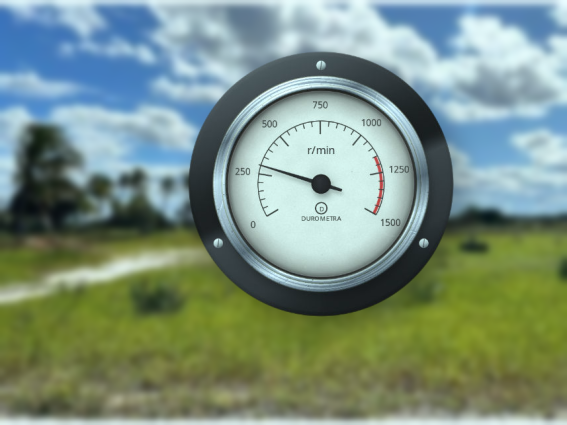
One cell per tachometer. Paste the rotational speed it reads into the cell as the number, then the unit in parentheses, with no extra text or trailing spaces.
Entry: 300 (rpm)
